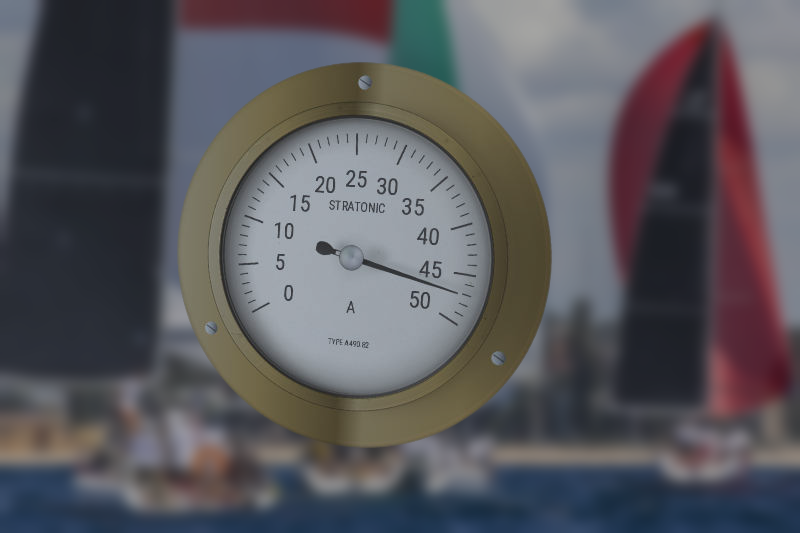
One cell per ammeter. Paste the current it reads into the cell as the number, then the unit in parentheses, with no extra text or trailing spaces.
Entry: 47 (A)
